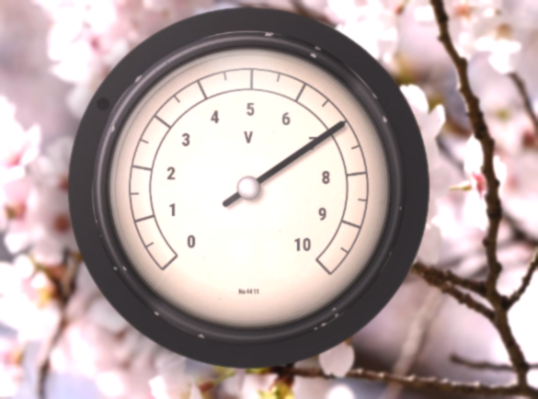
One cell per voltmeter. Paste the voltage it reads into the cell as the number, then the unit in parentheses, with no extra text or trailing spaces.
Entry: 7 (V)
